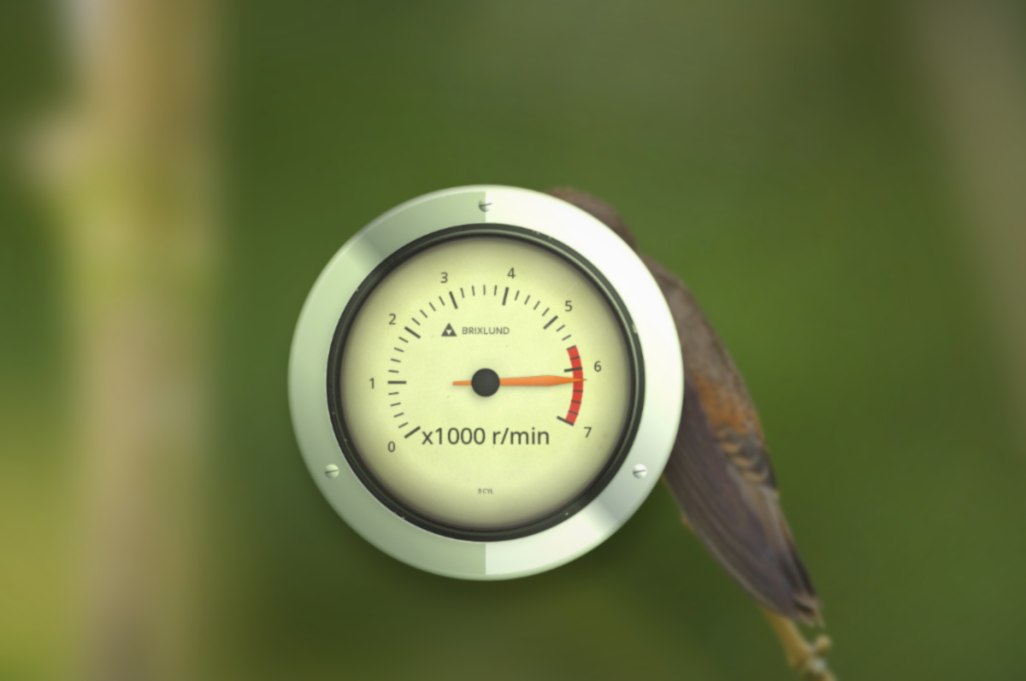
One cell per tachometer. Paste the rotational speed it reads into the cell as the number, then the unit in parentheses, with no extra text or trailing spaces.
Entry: 6200 (rpm)
